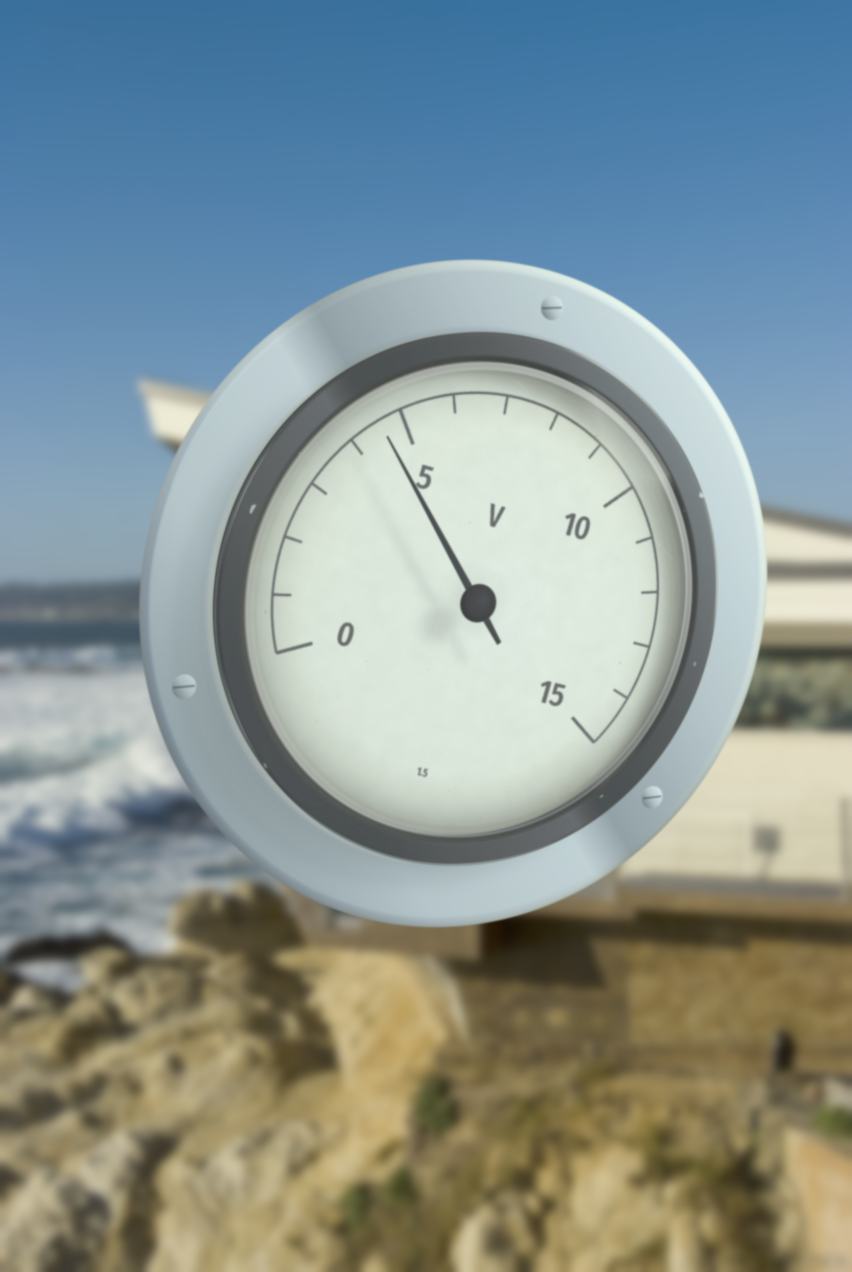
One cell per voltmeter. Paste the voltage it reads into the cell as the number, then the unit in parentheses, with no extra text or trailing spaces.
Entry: 4.5 (V)
